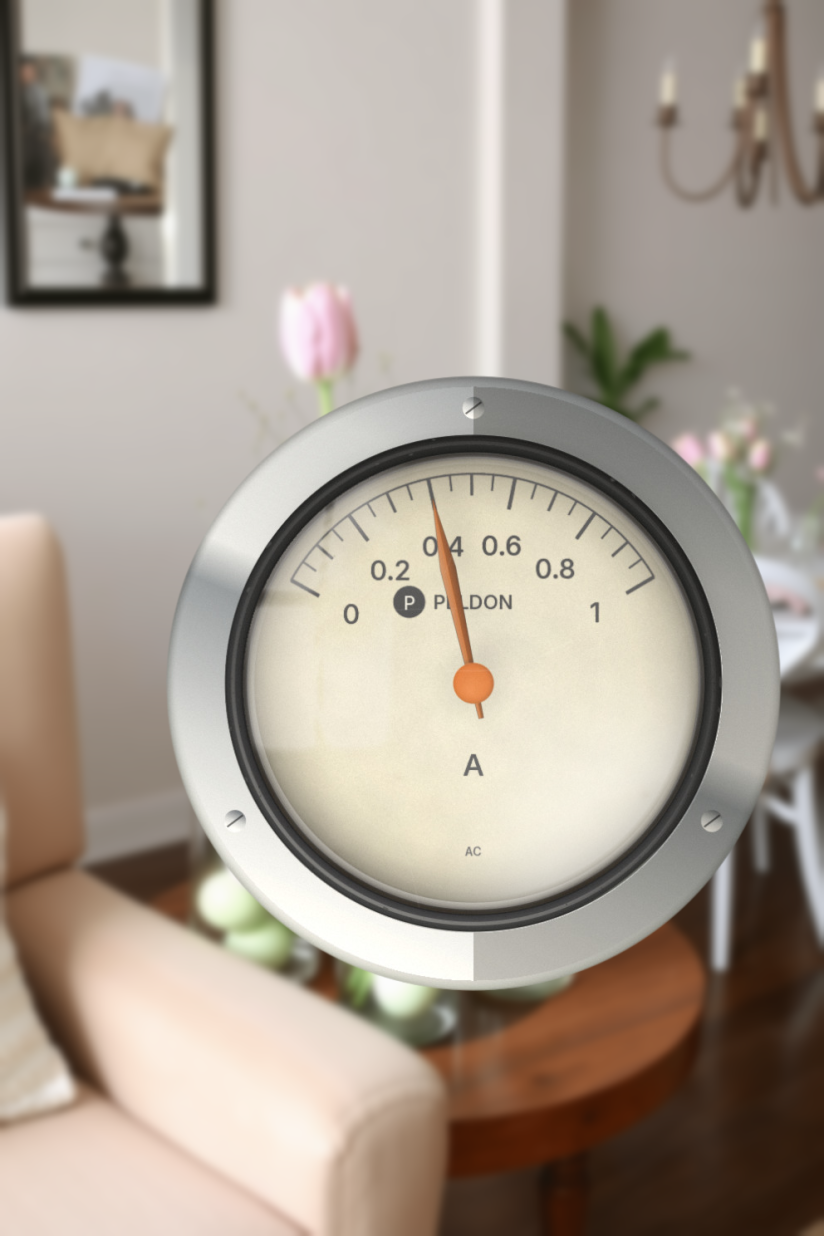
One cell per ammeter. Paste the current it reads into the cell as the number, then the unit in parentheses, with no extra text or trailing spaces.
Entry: 0.4 (A)
